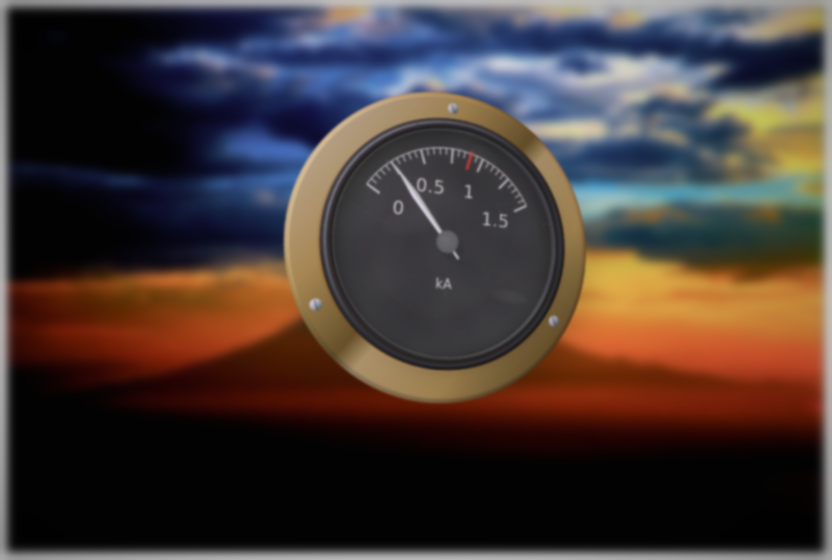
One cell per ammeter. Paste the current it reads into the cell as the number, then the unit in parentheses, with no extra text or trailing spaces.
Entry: 0.25 (kA)
